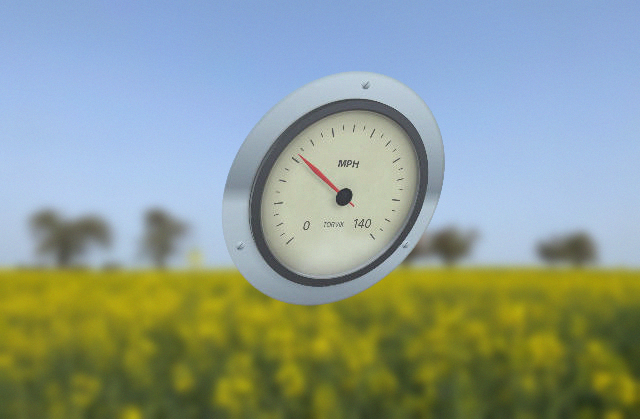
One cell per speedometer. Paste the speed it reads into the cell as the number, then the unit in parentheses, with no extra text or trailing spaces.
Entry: 42.5 (mph)
